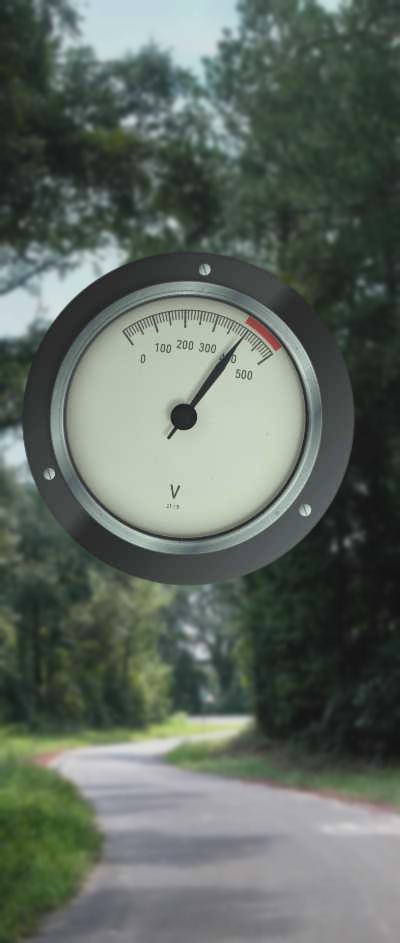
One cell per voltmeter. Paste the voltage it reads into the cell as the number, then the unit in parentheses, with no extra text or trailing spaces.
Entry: 400 (V)
